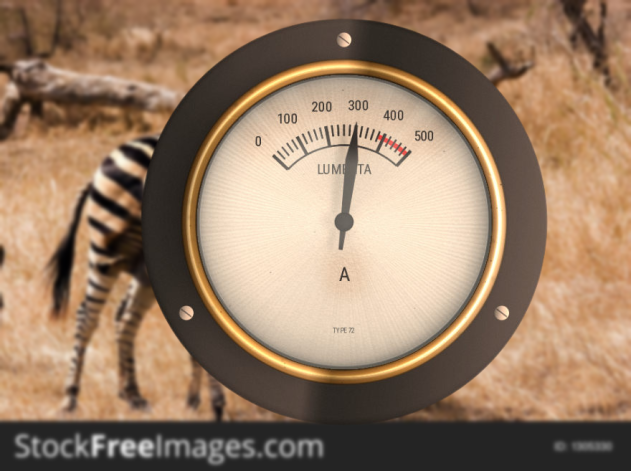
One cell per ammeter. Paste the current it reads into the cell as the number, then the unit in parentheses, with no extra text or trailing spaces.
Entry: 300 (A)
